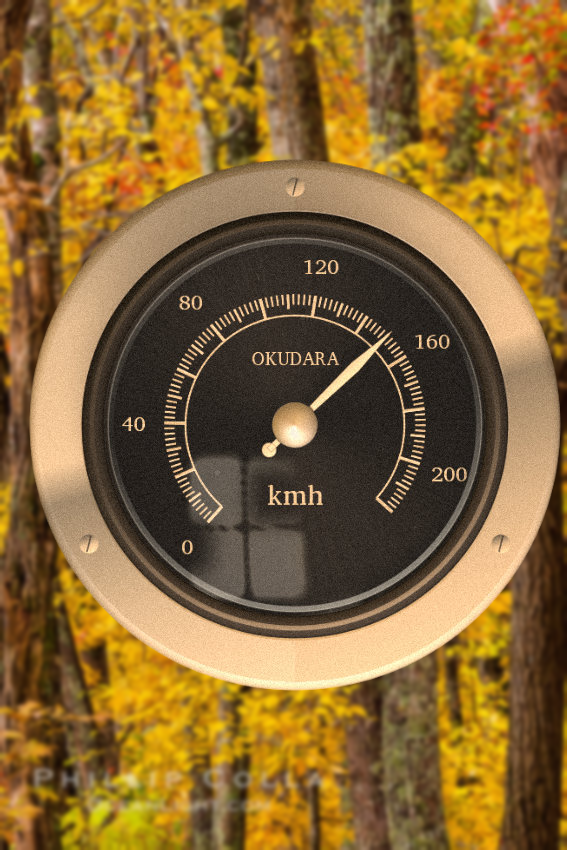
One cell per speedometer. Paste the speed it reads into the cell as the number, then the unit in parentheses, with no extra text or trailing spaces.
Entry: 150 (km/h)
